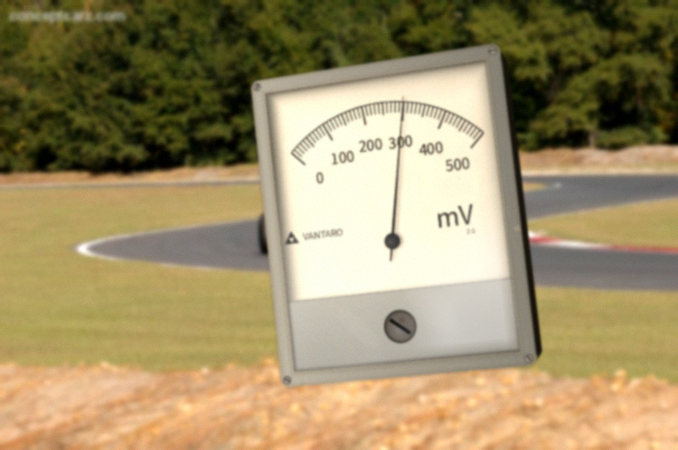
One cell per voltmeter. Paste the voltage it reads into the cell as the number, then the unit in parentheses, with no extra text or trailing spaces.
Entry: 300 (mV)
